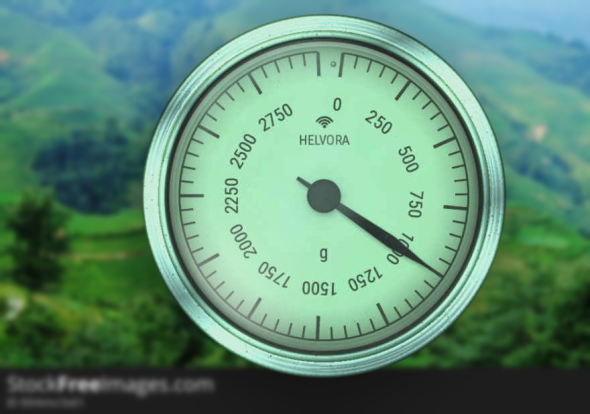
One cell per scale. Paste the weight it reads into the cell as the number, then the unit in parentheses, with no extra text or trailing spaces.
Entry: 1000 (g)
